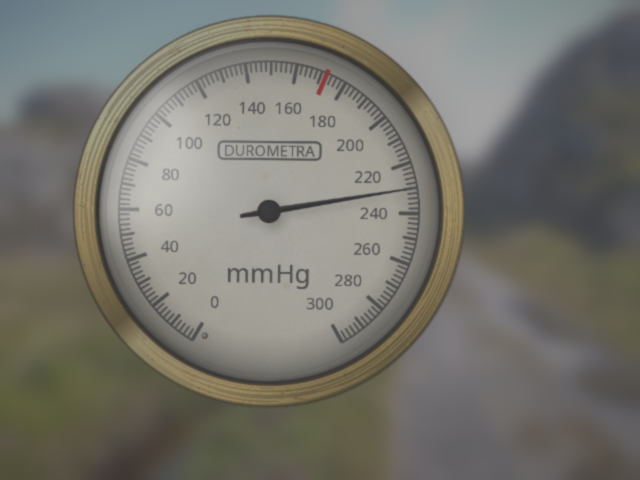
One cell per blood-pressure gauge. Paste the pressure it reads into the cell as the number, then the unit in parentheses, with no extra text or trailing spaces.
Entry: 230 (mmHg)
